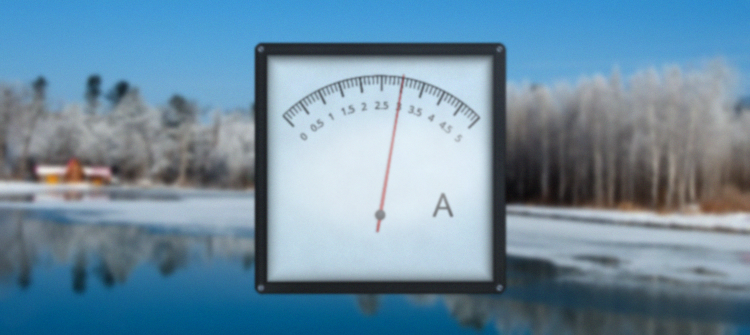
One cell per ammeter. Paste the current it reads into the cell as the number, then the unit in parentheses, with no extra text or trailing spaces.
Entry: 3 (A)
